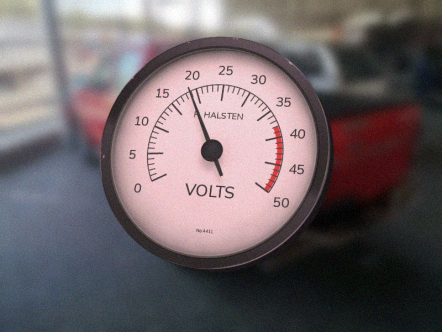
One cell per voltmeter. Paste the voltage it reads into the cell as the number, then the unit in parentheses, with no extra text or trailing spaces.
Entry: 19 (V)
